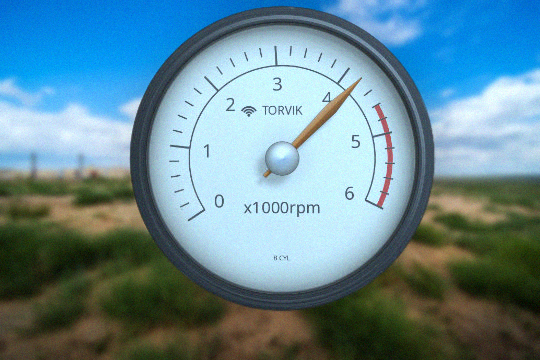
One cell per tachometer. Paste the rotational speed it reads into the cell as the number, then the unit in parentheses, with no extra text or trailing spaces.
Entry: 4200 (rpm)
